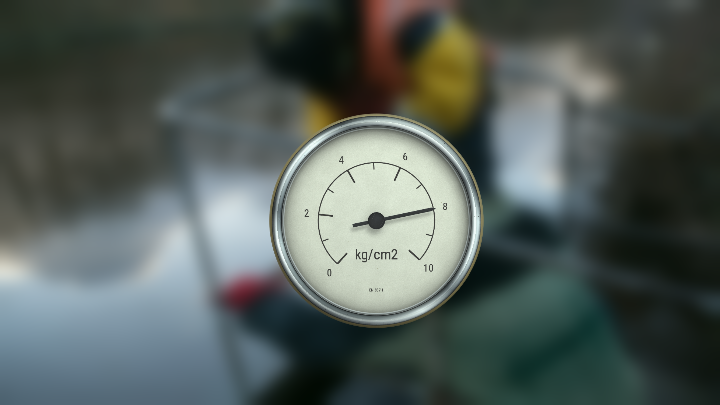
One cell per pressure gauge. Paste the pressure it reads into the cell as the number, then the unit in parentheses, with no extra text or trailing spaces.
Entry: 8 (kg/cm²)
